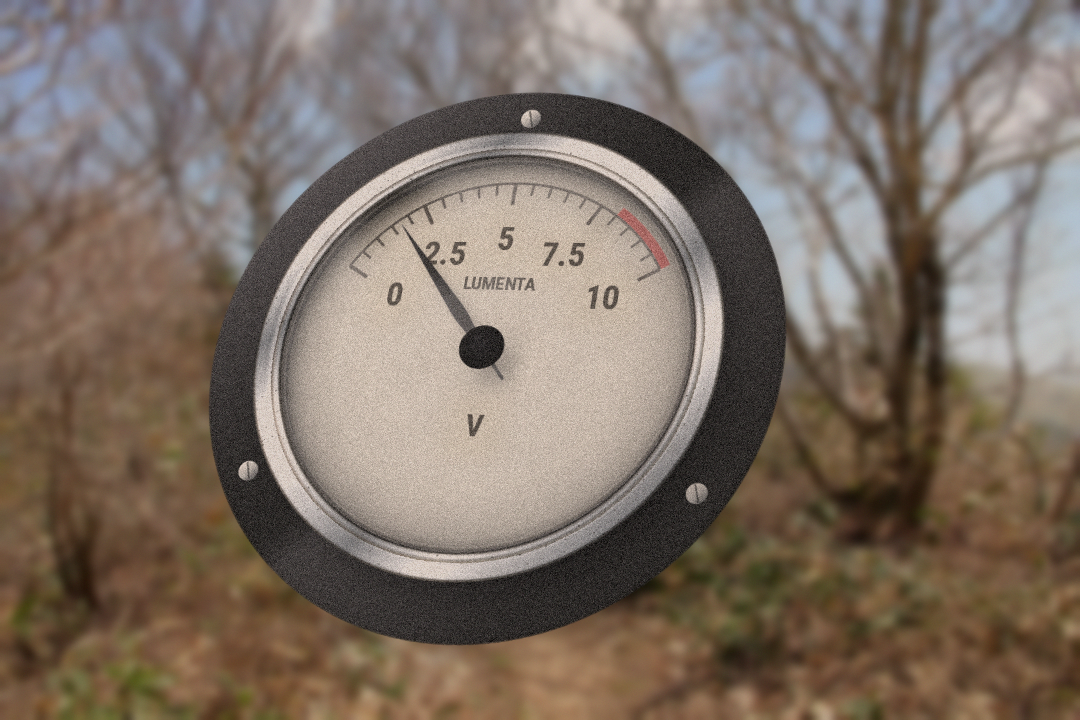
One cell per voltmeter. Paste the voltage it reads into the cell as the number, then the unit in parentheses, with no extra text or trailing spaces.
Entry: 1.75 (V)
